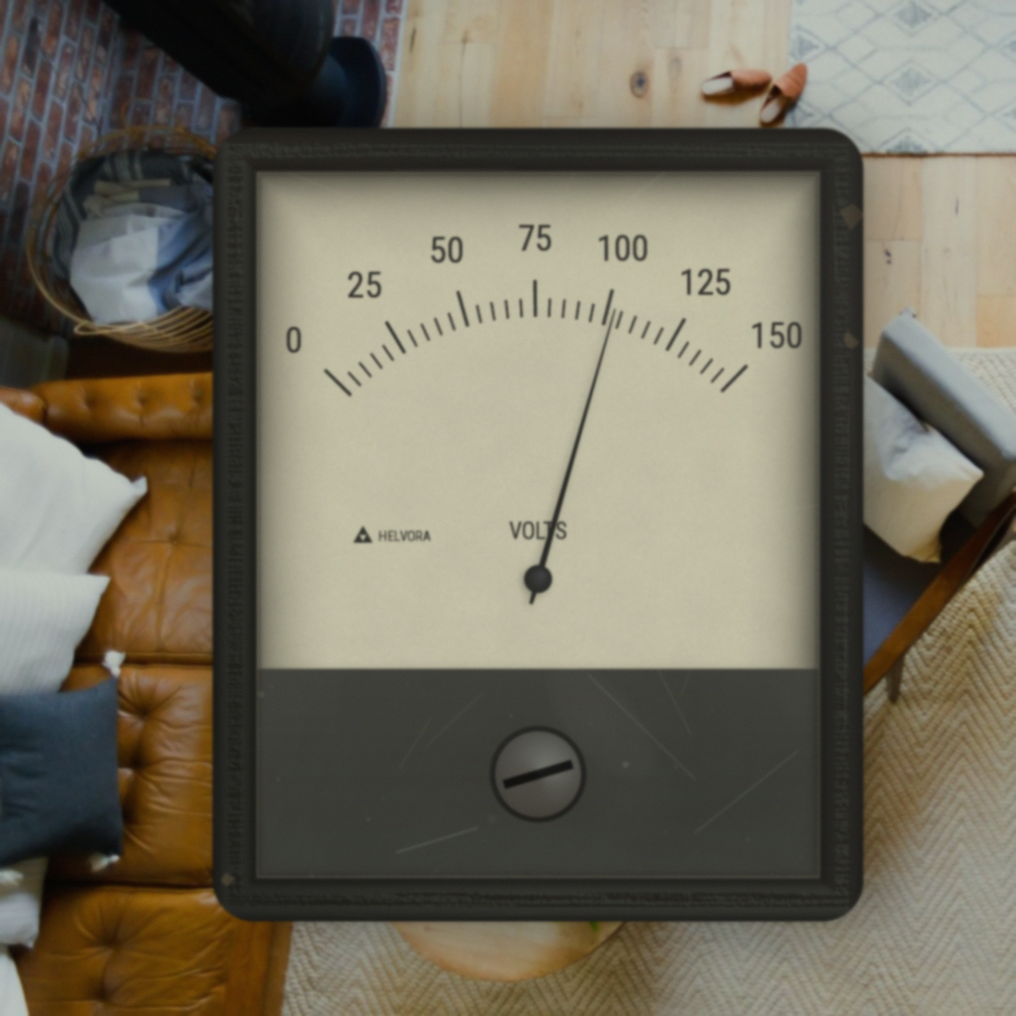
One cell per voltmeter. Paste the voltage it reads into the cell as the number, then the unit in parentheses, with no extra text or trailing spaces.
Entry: 102.5 (V)
